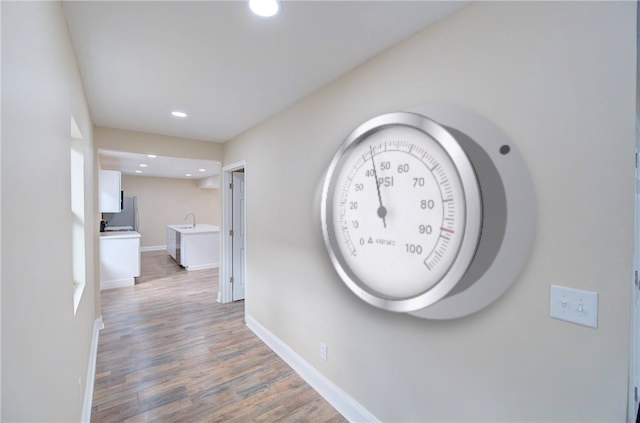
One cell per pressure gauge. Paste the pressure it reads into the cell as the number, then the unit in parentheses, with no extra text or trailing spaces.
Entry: 45 (psi)
